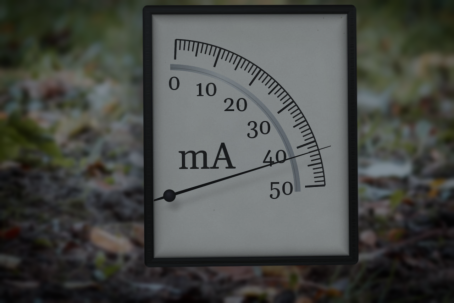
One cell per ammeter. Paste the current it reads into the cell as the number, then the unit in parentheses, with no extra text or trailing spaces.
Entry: 42 (mA)
